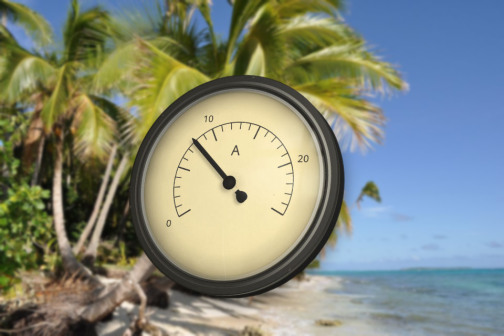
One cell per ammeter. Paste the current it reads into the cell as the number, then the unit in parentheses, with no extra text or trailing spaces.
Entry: 8 (A)
